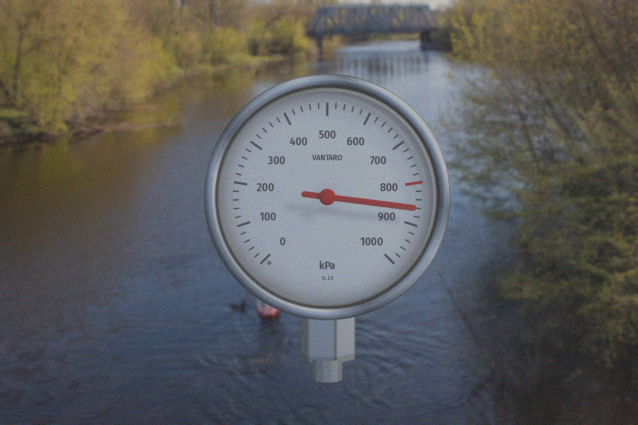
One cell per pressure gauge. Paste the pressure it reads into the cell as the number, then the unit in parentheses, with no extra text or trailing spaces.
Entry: 860 (kPa)
